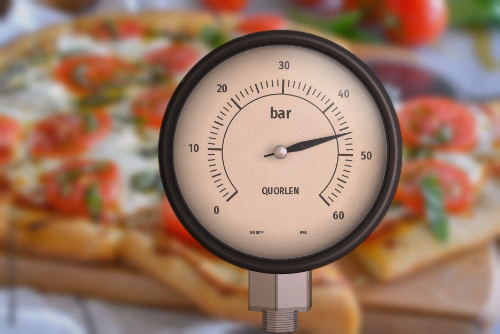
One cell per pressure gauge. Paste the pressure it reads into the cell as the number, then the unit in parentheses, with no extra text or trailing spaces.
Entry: 46 (bar)
